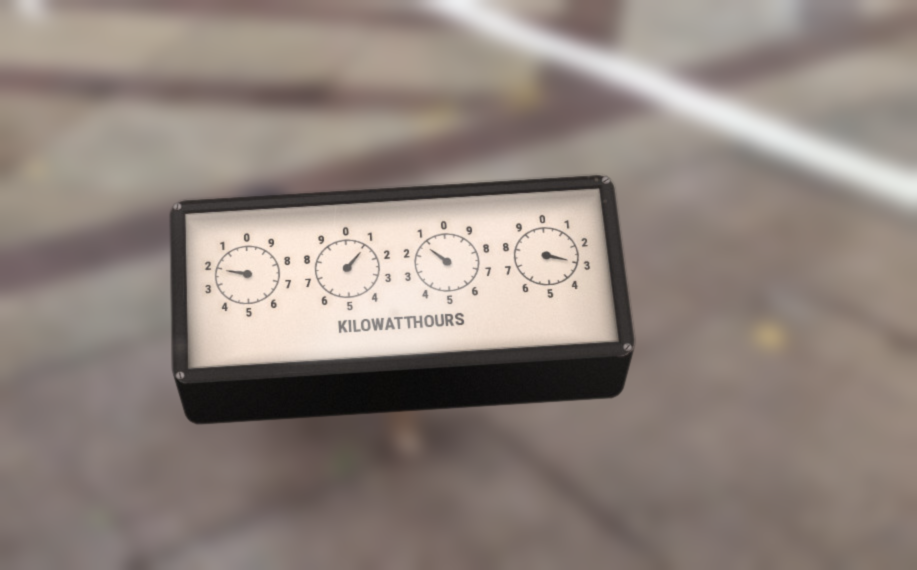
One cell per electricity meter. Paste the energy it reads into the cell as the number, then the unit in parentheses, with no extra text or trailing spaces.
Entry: 2113 (kWh)
